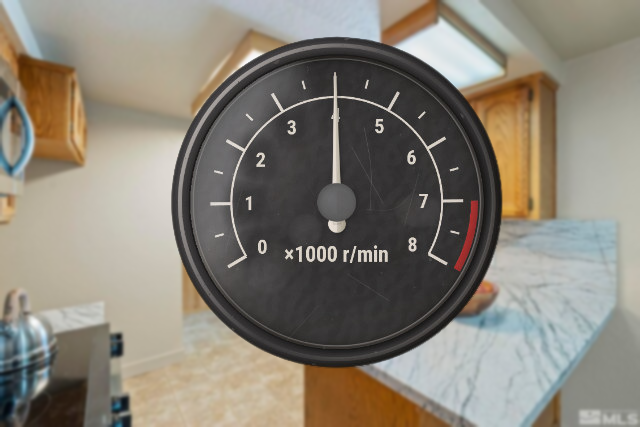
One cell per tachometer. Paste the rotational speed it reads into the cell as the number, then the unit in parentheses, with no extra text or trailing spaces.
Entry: 4000 (rpm)
